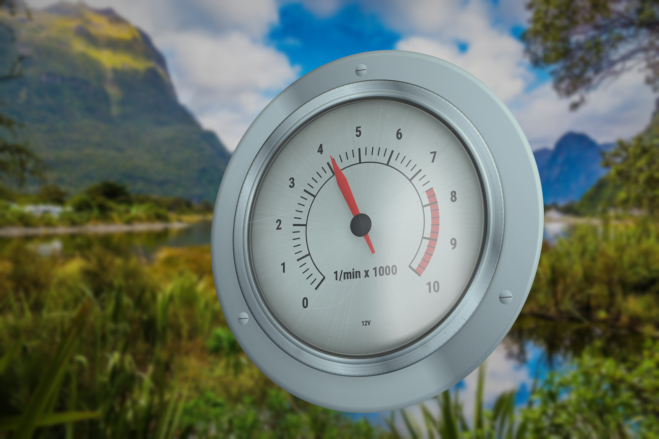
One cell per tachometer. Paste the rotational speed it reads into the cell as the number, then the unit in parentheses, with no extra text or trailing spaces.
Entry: 4200 (rpm)
